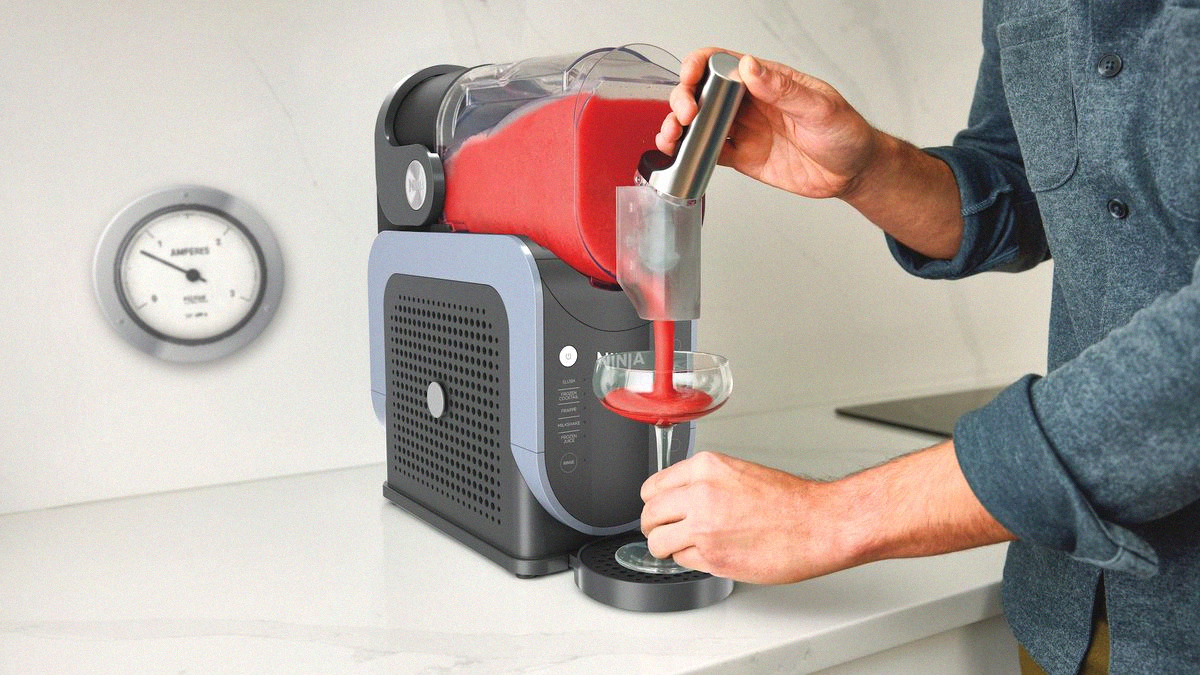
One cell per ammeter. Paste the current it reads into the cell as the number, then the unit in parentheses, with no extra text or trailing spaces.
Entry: 0.75 (A)
